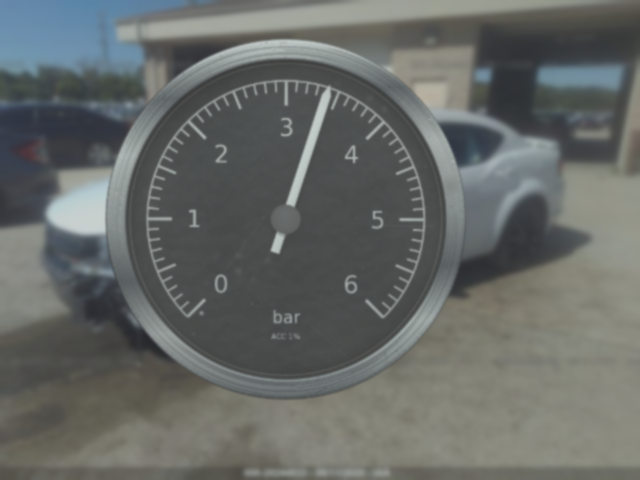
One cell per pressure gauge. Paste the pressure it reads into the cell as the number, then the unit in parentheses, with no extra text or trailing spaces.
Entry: 3.4 (bar)
